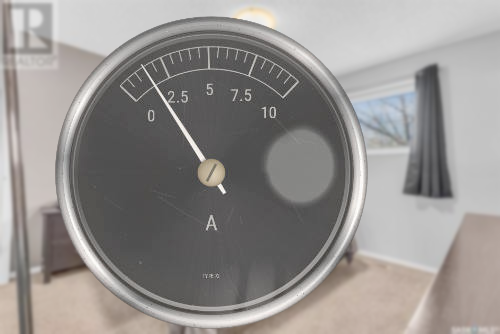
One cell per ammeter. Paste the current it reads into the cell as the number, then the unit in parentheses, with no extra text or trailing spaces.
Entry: 1.5 (A)
